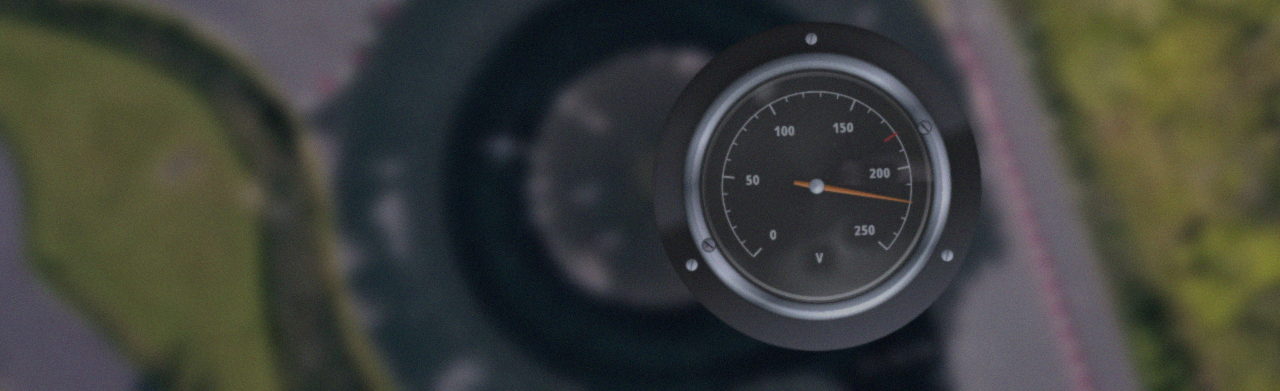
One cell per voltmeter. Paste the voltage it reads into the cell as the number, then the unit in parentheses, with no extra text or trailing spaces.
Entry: 220 (V)
